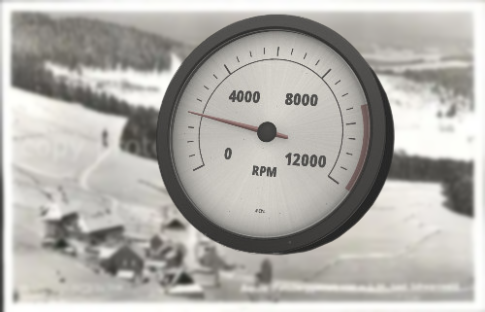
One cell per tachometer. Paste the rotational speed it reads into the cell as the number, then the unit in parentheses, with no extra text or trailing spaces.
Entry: 2000 (rpm)
